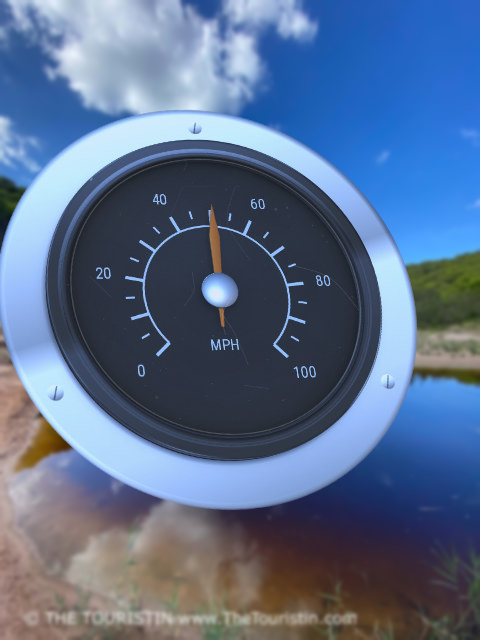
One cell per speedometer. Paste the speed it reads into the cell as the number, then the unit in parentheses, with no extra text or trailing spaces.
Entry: 50 (mph)
